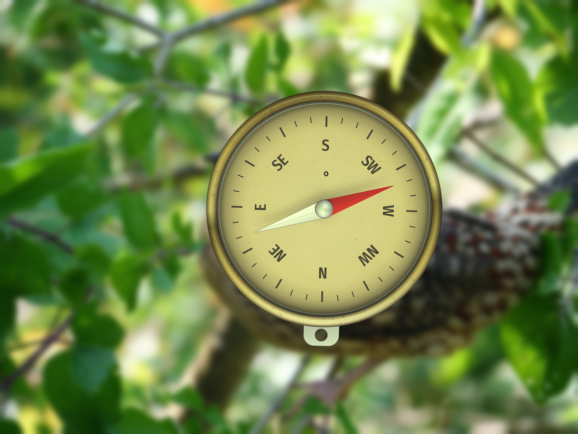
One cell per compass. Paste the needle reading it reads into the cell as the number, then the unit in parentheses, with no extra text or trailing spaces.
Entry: 250 (°)
